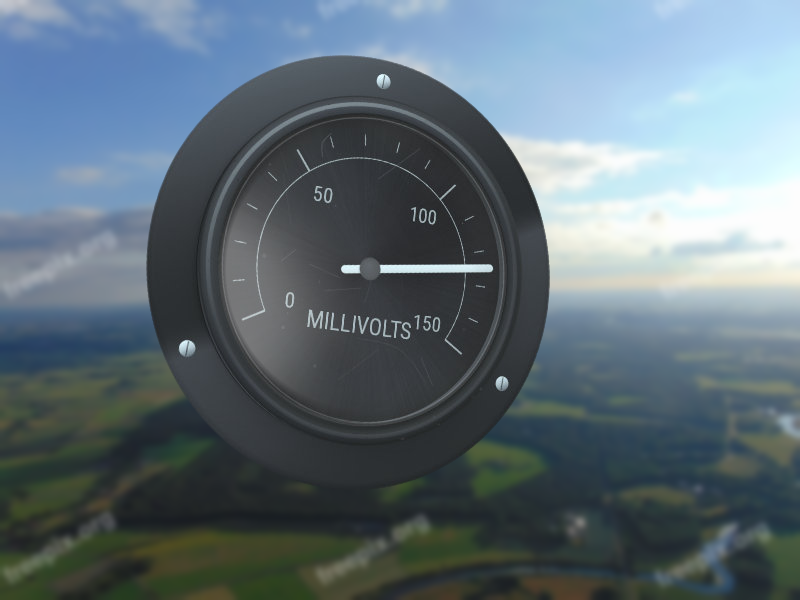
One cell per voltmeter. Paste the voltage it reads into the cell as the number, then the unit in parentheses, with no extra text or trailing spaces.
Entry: 125 (mV)
